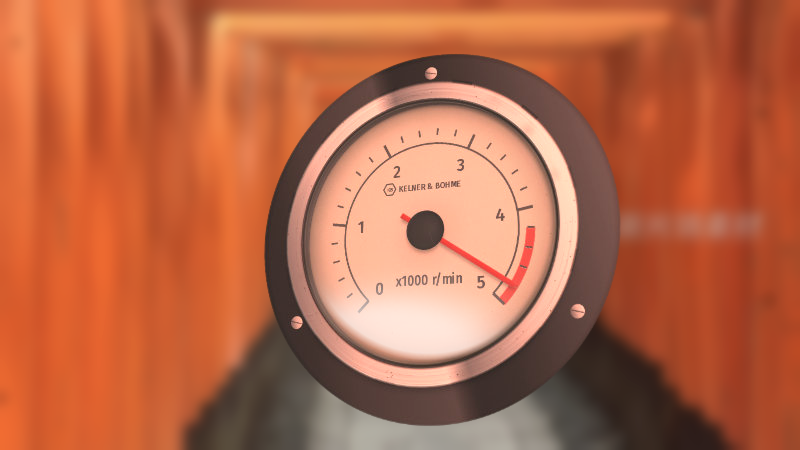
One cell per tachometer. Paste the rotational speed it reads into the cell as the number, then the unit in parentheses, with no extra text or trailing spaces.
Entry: 4800 (rpm)
